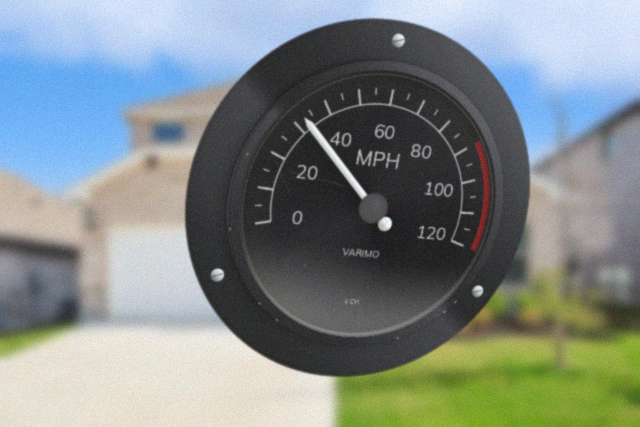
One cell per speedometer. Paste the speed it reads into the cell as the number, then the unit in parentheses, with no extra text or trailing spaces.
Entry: 32.5 (mph)
